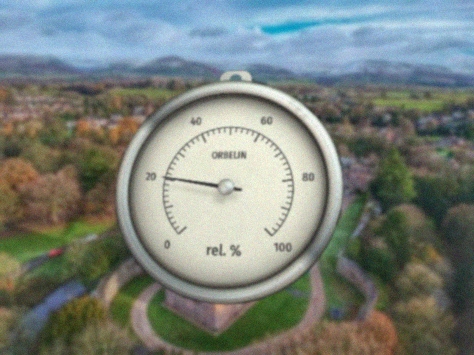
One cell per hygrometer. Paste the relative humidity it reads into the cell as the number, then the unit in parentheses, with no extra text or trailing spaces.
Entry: 20 (%)
